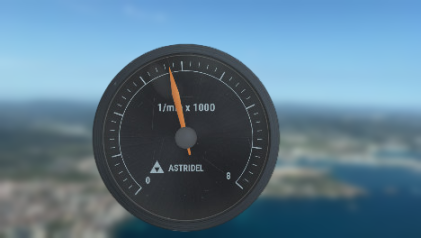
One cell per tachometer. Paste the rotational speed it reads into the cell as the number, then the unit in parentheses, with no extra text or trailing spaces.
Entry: 3700 (rpm)
